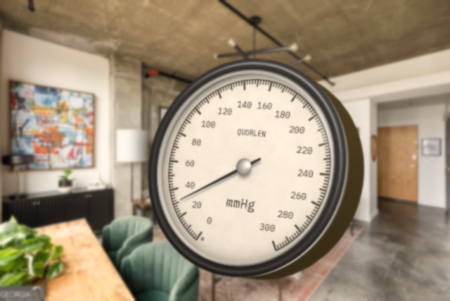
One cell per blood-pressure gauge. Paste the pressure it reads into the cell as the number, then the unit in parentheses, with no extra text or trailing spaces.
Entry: 30 (mmHg)
